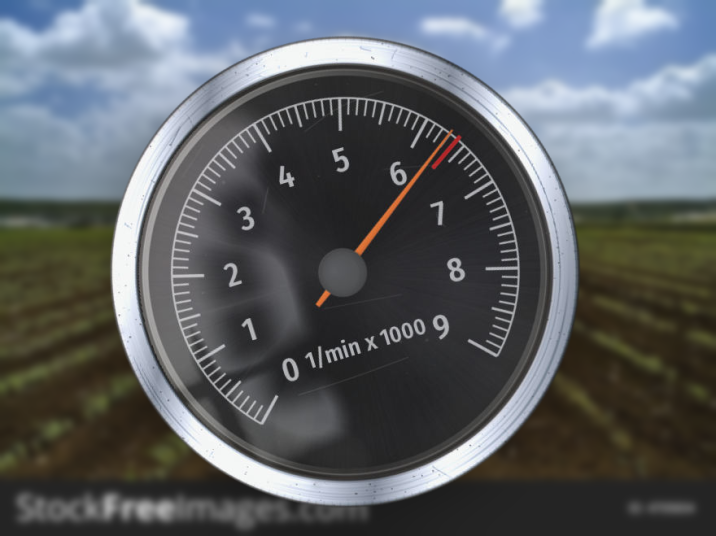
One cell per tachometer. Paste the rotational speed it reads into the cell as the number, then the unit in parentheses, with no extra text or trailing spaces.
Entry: 6300 (rpm)
